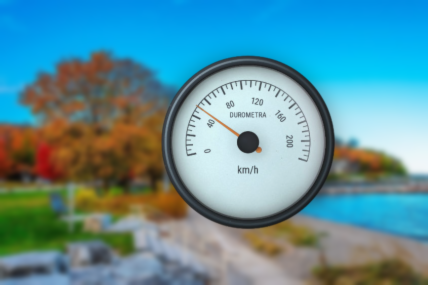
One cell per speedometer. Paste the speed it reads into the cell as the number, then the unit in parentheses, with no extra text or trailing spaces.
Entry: 50 (km/h)
